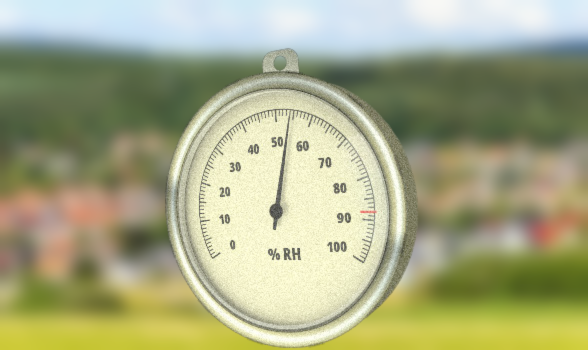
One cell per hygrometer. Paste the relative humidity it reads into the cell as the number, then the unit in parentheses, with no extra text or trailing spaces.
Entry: 55 (%)
